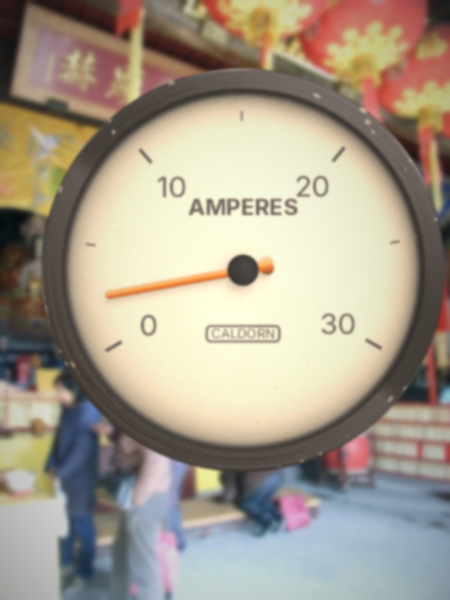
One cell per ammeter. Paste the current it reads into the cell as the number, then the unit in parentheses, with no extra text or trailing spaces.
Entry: 2.5 (A)
